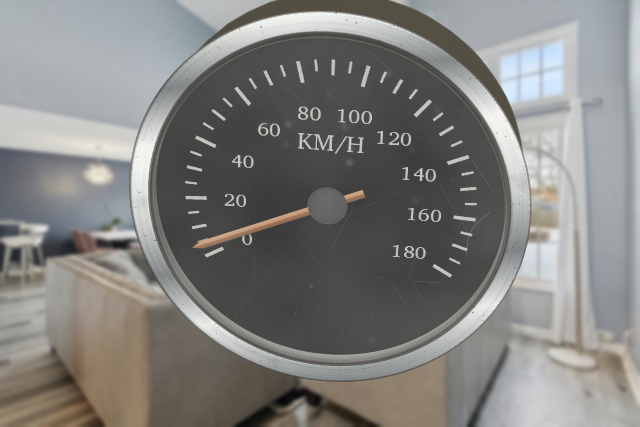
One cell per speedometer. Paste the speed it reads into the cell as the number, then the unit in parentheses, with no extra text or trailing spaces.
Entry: 5 (km/h)
